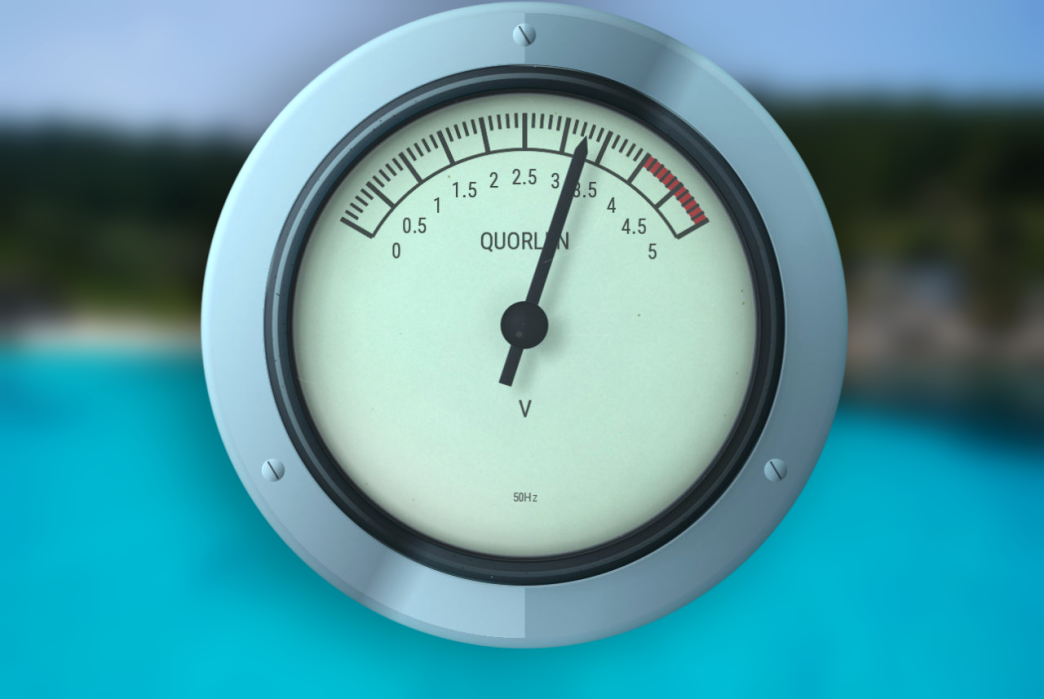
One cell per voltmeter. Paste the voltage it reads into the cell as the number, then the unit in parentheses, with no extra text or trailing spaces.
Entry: 3.25 (V)
